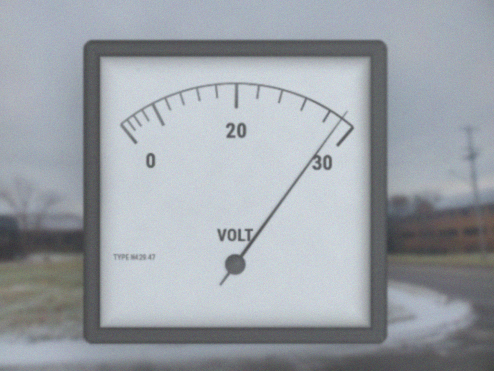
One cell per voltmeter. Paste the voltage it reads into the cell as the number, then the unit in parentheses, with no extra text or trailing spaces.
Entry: 29 (V)
